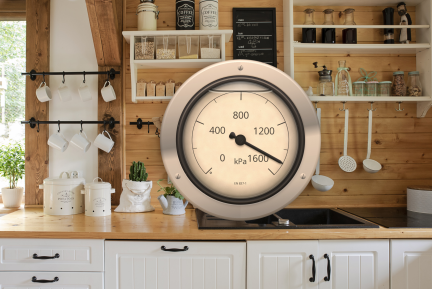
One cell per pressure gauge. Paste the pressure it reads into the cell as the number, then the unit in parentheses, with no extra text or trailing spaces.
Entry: 1500 (kPa)
